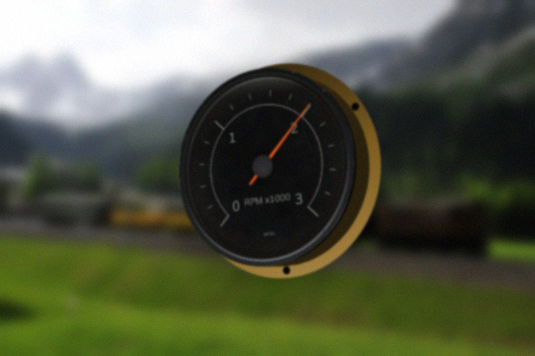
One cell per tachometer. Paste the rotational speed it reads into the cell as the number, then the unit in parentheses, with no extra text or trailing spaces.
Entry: 2000 (rpm)
